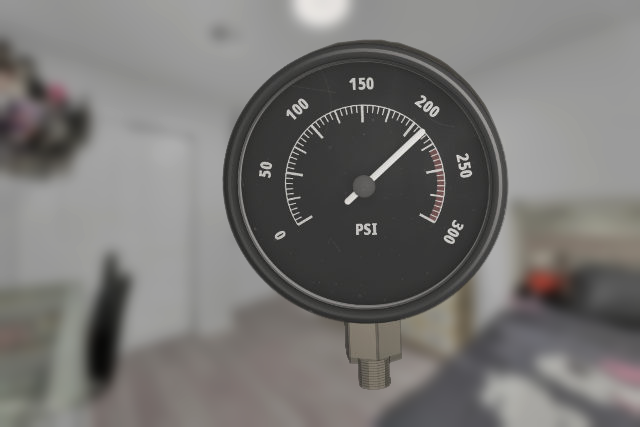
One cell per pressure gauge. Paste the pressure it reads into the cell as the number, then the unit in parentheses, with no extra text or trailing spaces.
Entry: 210 (psi)
